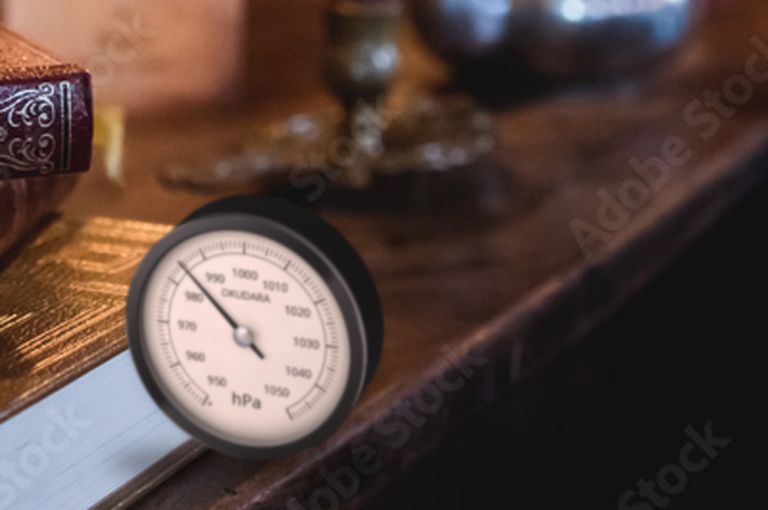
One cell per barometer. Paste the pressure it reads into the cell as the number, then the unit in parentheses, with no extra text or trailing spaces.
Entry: 985 (hPa)
